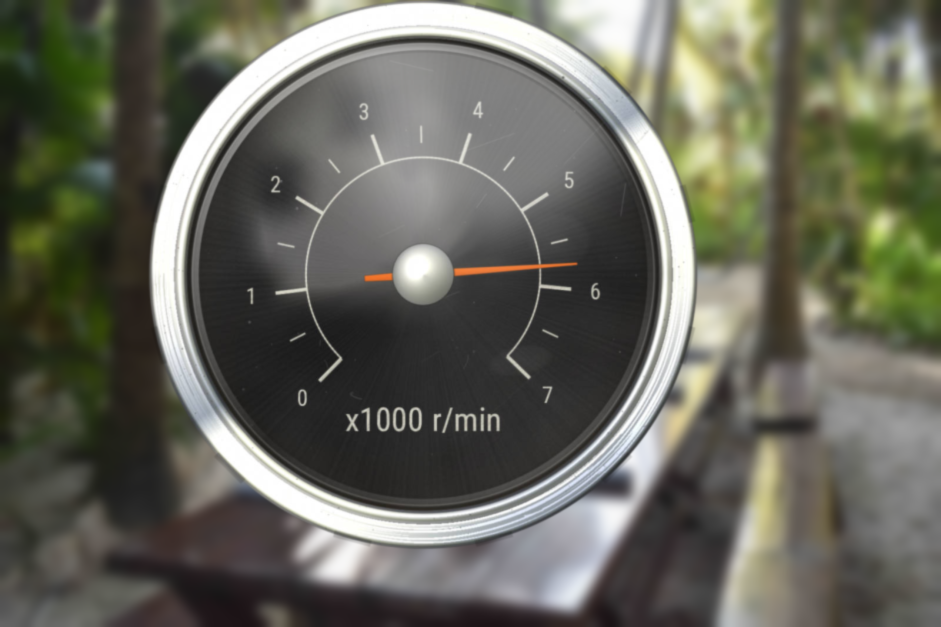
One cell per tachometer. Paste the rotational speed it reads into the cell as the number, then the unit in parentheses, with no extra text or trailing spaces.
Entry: 5750 (rpm)
